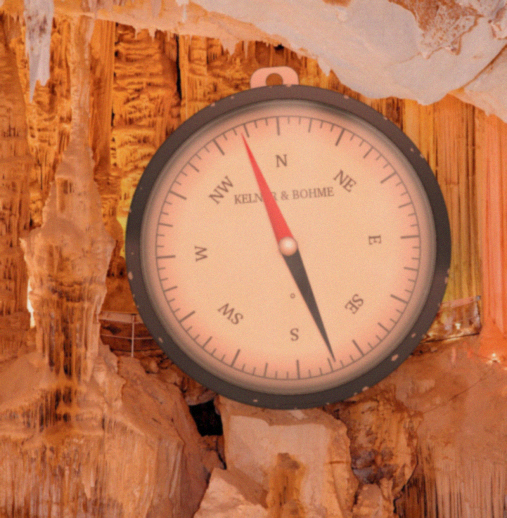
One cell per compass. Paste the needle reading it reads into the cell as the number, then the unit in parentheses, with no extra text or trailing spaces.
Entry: 342.5 (°)
